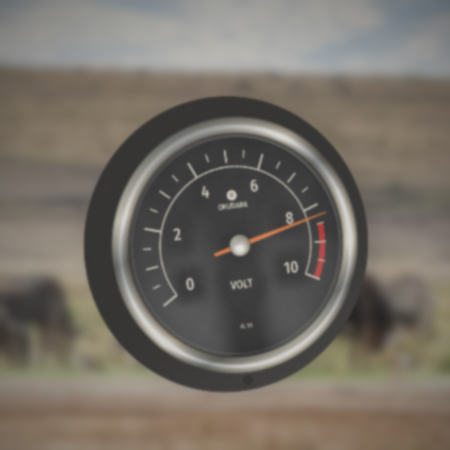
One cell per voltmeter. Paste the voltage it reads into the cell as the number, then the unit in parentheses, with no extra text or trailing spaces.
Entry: 8.25 (V)
